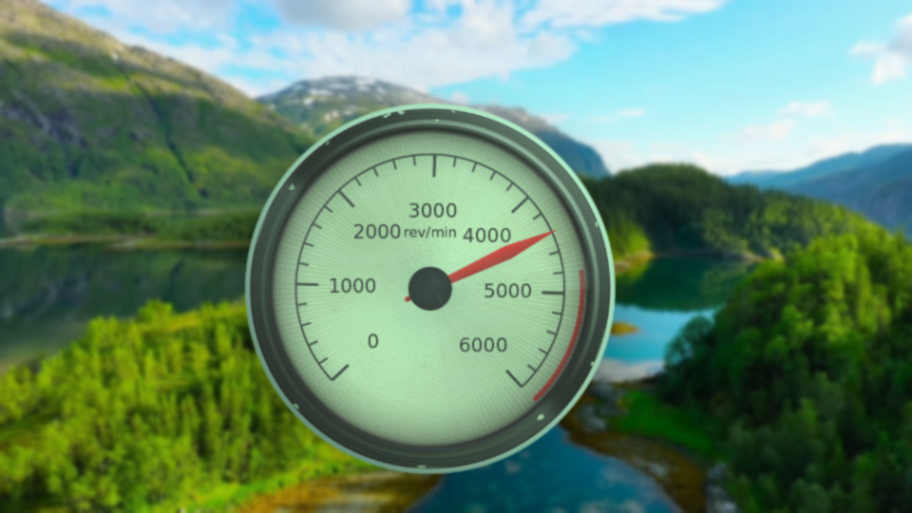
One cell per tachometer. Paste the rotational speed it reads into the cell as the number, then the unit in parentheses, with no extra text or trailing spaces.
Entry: 4400 (rpm)
